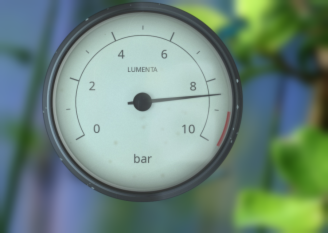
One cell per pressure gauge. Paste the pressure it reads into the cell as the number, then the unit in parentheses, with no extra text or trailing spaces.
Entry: 8.5 (bar)
